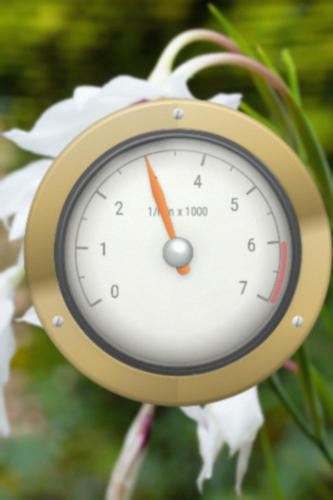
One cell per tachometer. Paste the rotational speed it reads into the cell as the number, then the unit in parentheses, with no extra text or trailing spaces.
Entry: 3000 (rpm)
